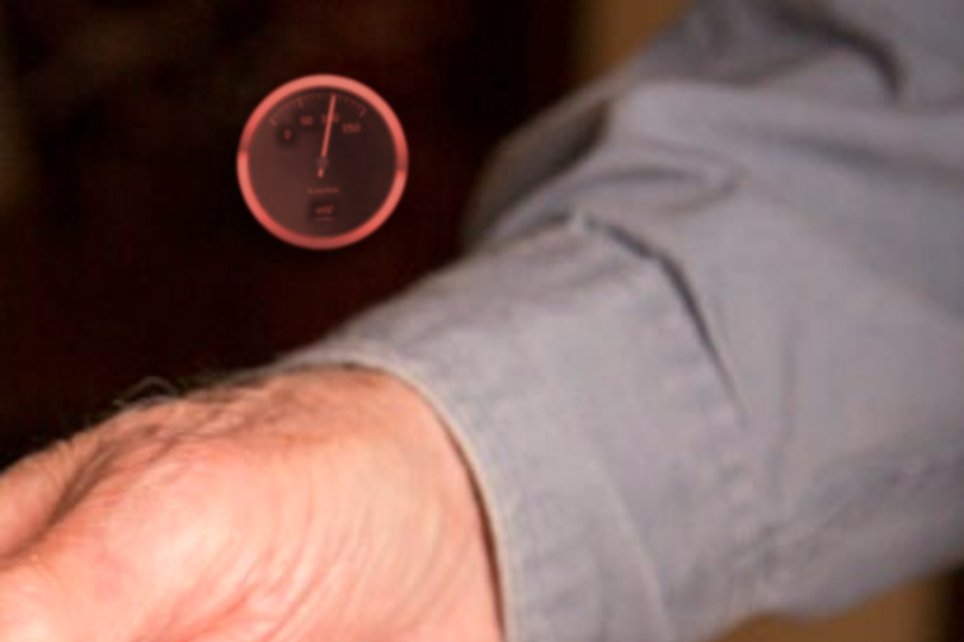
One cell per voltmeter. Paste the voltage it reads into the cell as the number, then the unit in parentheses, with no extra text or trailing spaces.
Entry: 100 (mV)
